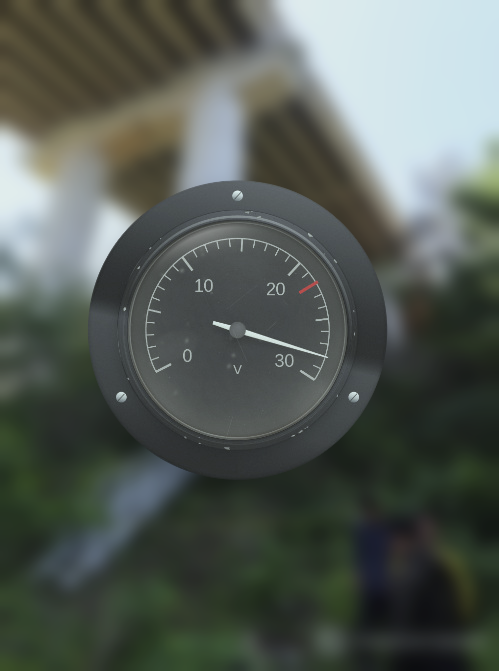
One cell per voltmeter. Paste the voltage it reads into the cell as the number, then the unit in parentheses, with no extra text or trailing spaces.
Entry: 28 (V)
